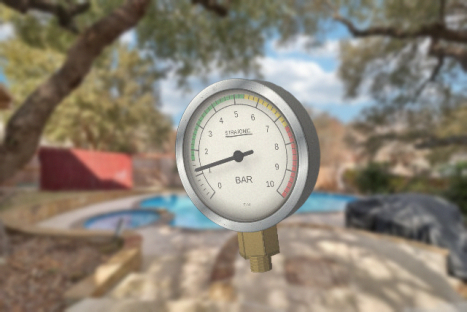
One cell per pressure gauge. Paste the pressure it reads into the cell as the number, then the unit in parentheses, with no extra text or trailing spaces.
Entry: 1.2 (bar)
